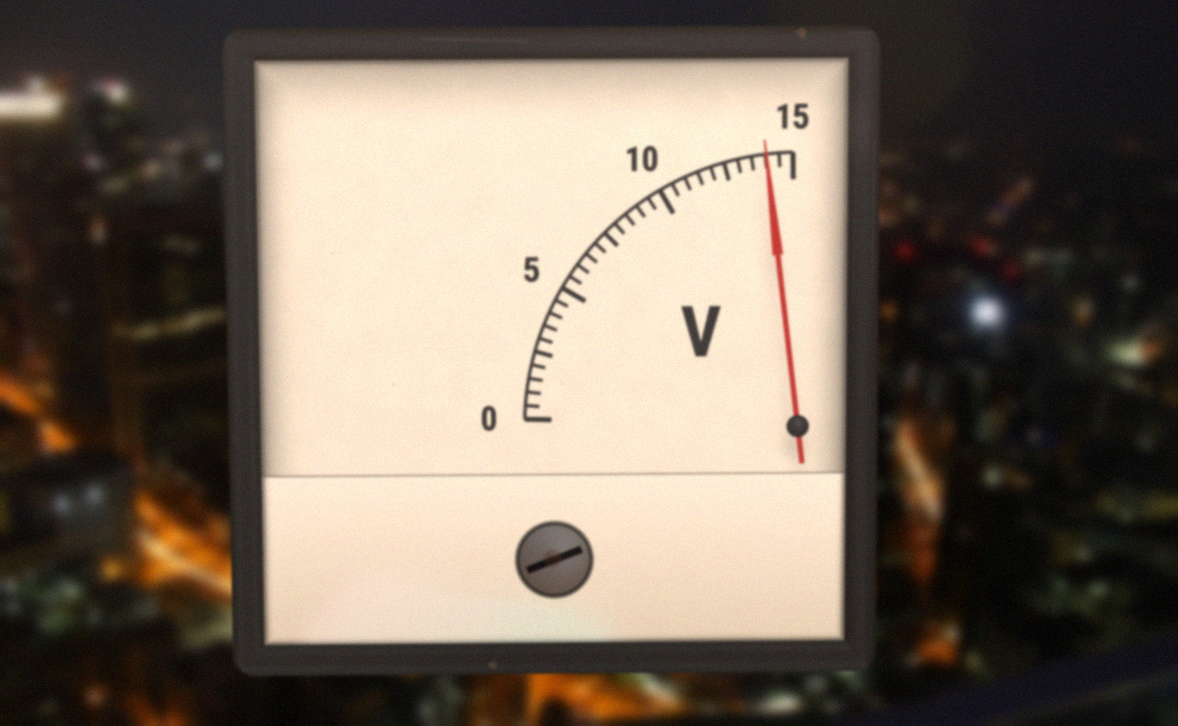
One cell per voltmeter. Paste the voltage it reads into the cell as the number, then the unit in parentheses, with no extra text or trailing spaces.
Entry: 14 (V)
